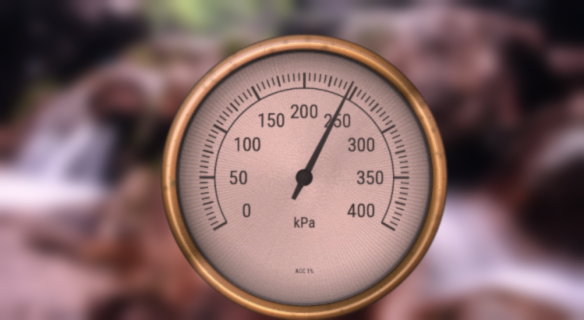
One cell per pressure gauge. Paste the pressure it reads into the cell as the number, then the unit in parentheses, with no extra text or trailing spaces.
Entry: 245 (kPa)
